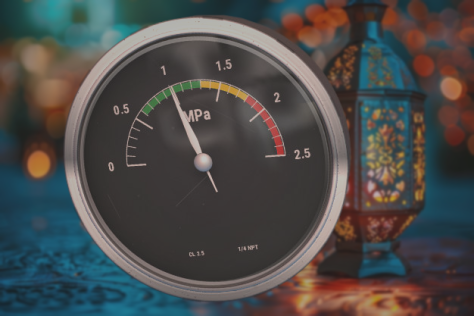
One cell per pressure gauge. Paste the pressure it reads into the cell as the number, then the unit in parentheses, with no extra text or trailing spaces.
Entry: 1 (MPa)
